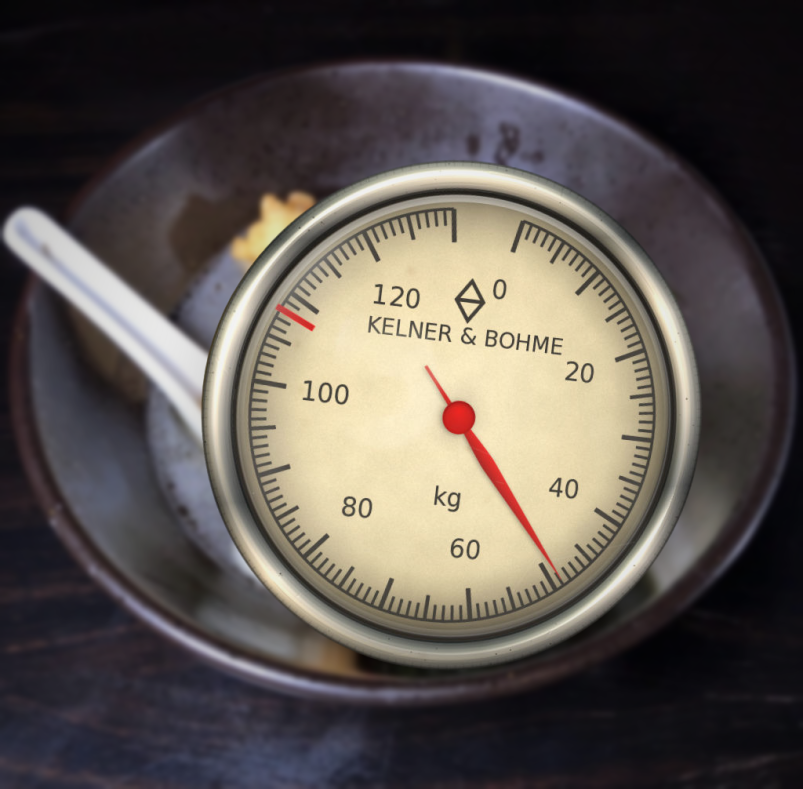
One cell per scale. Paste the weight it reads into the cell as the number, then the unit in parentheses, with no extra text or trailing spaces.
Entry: 49 (kg)
